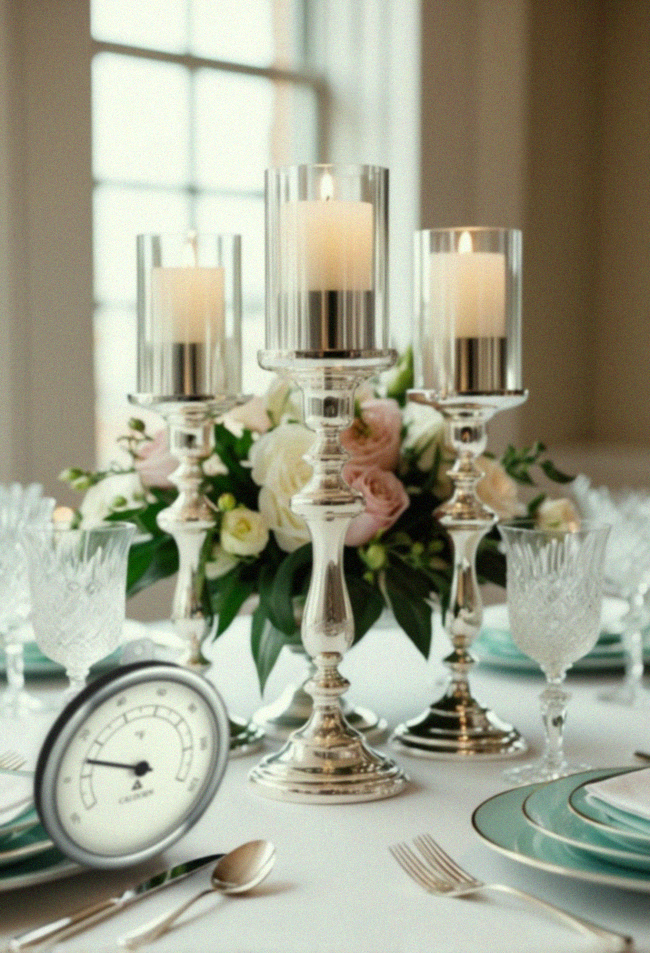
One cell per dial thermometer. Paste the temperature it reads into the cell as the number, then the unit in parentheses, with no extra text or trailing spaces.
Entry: 10 (°F)
